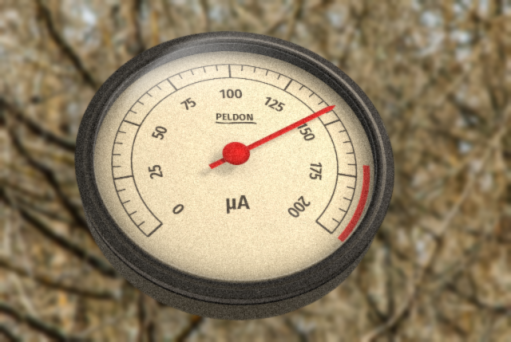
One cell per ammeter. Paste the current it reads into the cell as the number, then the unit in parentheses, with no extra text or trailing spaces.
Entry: 145 (µA)
